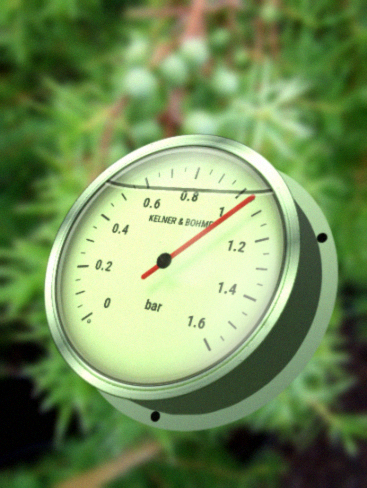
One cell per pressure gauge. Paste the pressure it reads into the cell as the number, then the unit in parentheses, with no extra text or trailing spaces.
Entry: 1.05 (bar)
